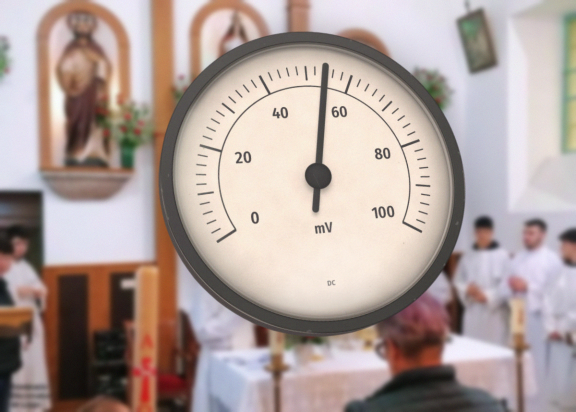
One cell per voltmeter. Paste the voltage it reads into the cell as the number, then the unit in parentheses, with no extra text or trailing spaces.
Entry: 54 (mV)
